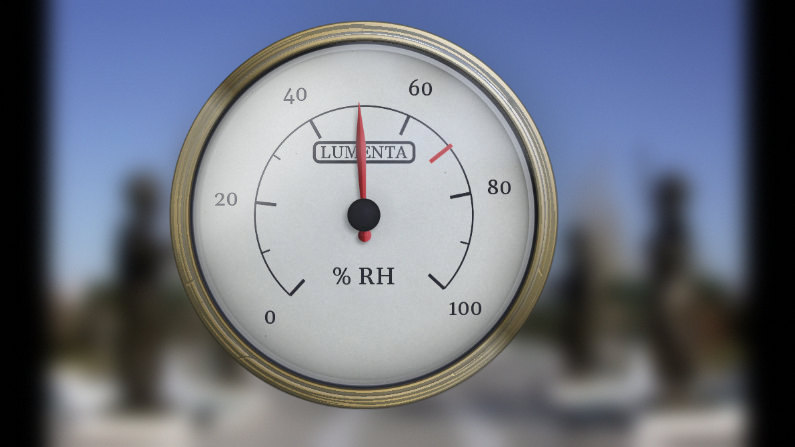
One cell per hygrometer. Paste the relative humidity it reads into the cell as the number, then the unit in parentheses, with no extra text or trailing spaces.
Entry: 50 (%)
